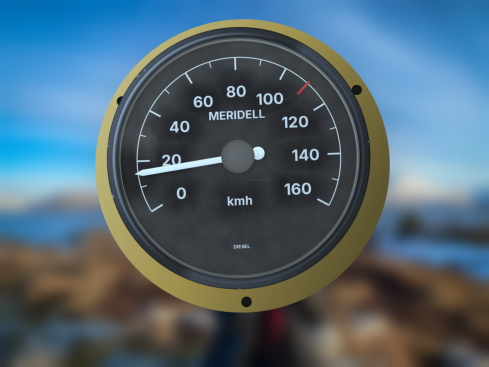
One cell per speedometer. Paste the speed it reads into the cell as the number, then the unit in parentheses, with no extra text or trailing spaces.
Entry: 15 (km/h)
